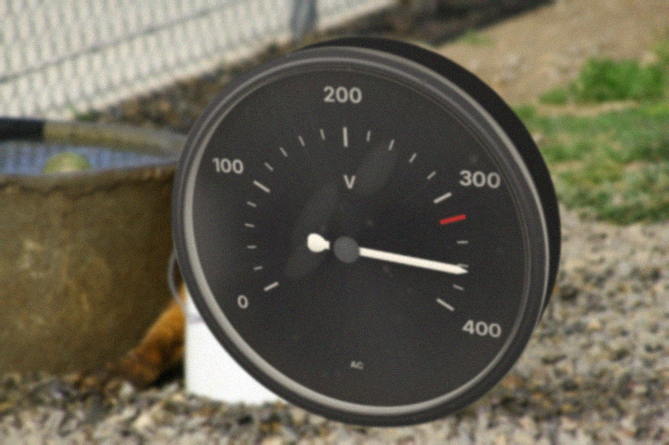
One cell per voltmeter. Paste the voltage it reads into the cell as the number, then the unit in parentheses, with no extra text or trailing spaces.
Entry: 360 (V)
